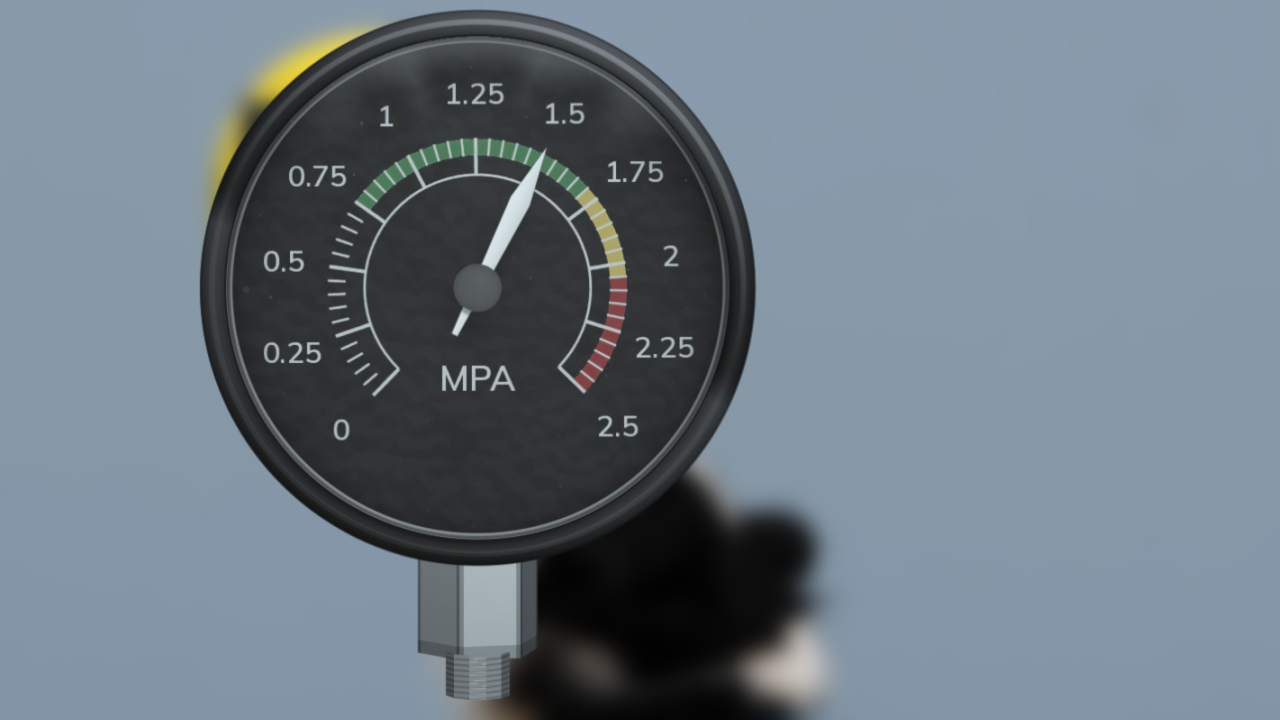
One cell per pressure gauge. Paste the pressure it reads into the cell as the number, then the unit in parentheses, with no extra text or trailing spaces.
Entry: 1.5 (MPa)
